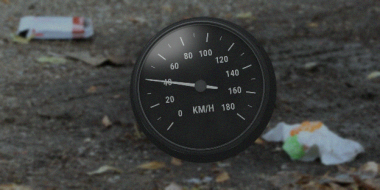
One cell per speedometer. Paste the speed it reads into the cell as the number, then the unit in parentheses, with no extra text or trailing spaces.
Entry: 40 (km/h)
